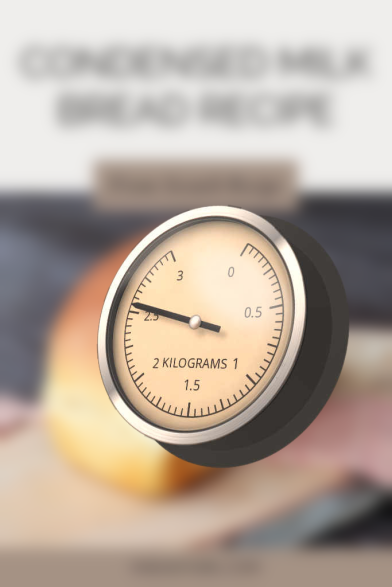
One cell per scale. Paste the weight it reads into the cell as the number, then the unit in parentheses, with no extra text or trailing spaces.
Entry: 2.55 (kg)
